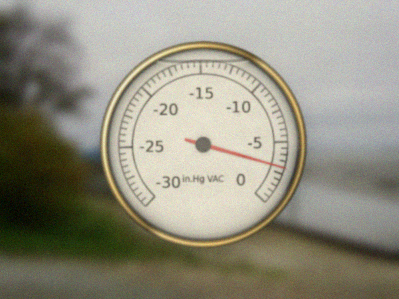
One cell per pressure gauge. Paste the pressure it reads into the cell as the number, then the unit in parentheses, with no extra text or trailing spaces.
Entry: -3 (inHg)
